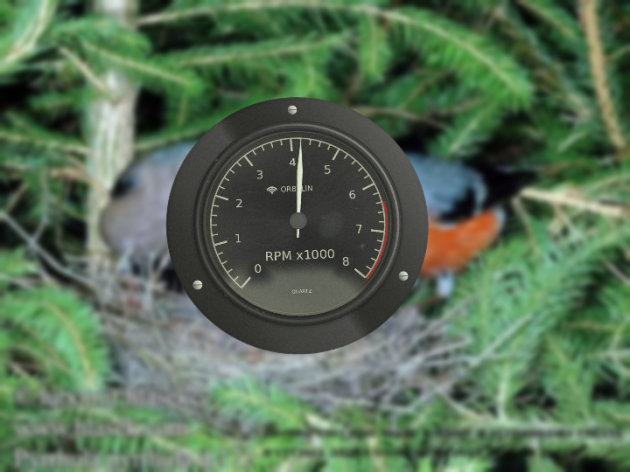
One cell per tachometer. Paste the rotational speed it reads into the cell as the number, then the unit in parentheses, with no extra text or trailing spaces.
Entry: 4200 (rpm)
